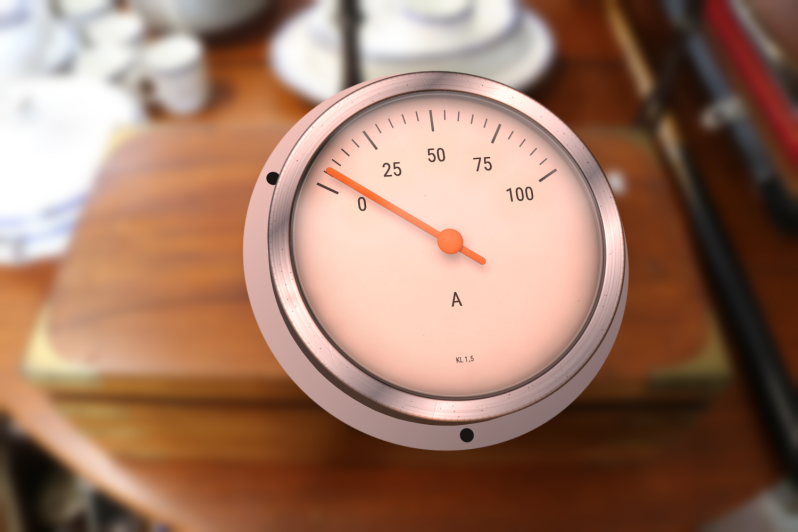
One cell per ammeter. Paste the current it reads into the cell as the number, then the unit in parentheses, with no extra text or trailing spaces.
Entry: 5 (A)
